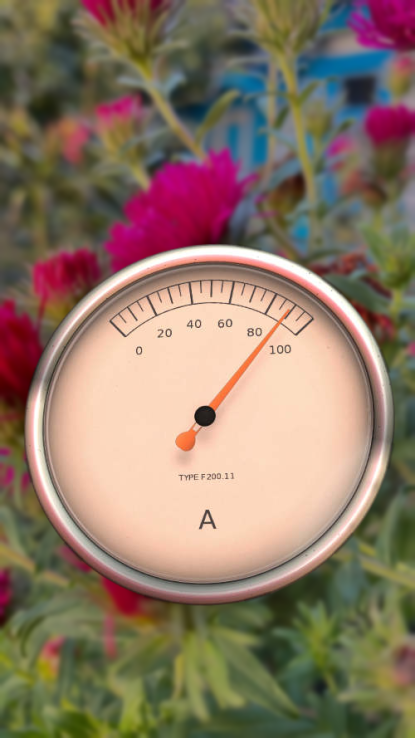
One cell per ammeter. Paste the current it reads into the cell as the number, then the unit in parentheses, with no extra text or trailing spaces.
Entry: 90 (A)
